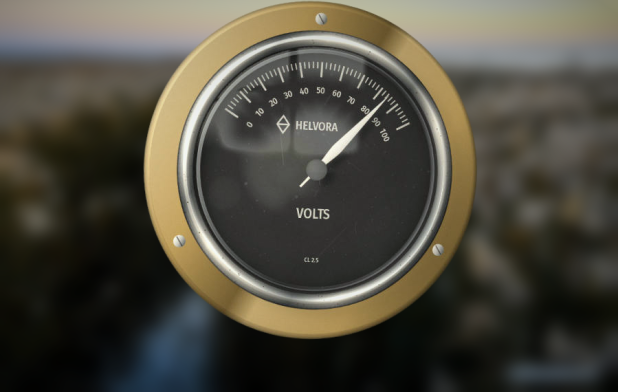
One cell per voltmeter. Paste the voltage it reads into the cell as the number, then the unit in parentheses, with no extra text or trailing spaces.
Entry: 84 (V)
